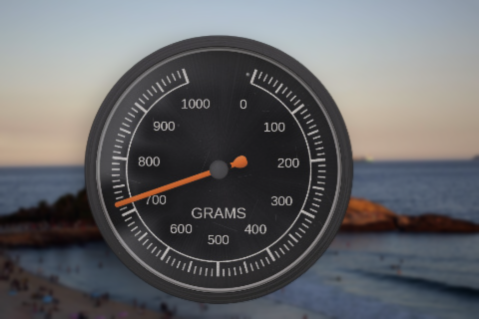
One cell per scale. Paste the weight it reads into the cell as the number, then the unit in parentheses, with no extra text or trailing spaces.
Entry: 720 (g)
